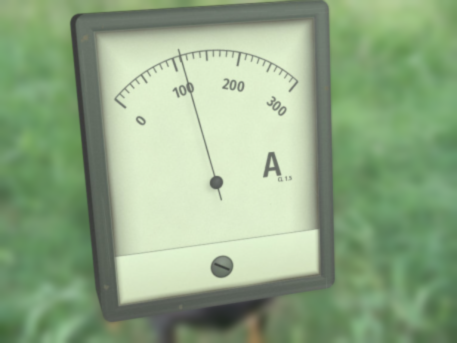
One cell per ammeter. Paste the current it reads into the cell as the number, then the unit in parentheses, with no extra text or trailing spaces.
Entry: 110 (A)
